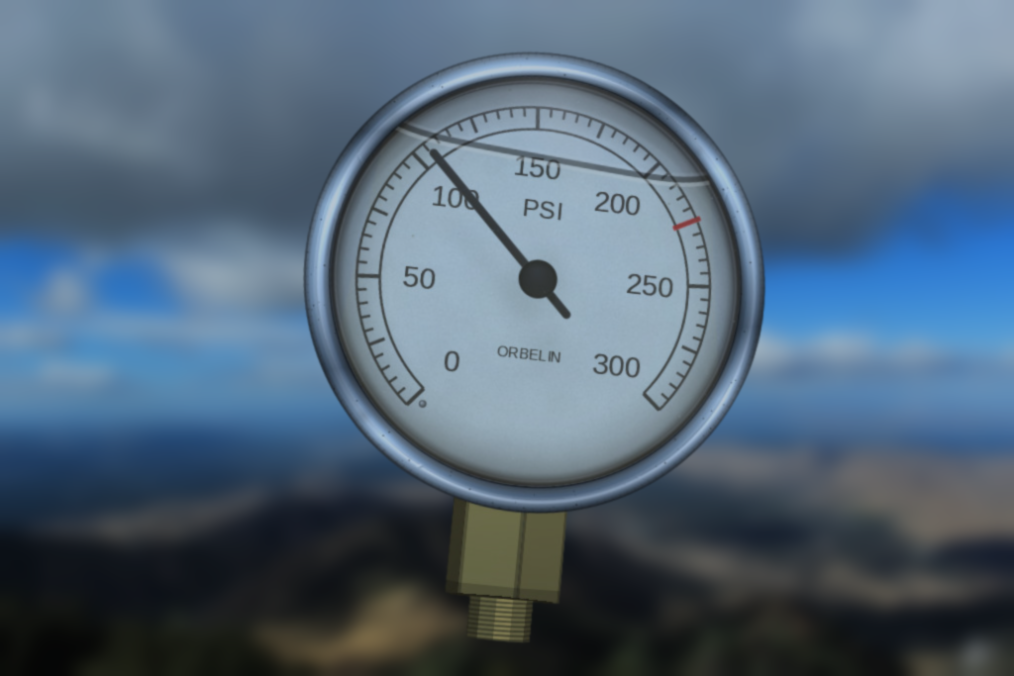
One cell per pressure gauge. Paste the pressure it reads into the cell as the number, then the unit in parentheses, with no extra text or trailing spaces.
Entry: 105 (psi)
